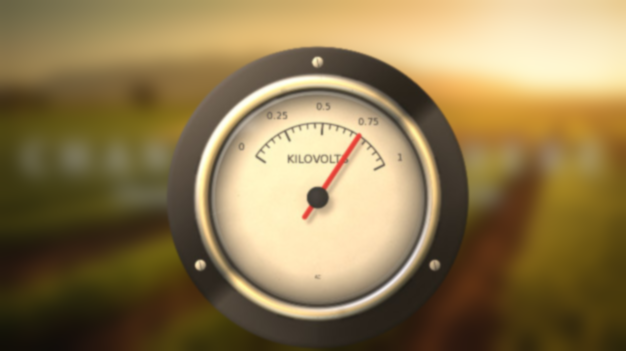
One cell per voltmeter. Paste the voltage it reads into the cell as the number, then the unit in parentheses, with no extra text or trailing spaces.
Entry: 0.75 (kV)
